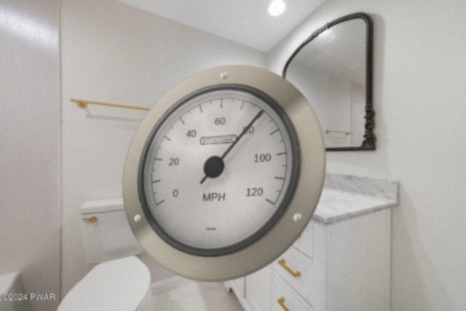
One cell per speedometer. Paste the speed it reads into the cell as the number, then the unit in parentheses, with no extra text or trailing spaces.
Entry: 80 (mph)
